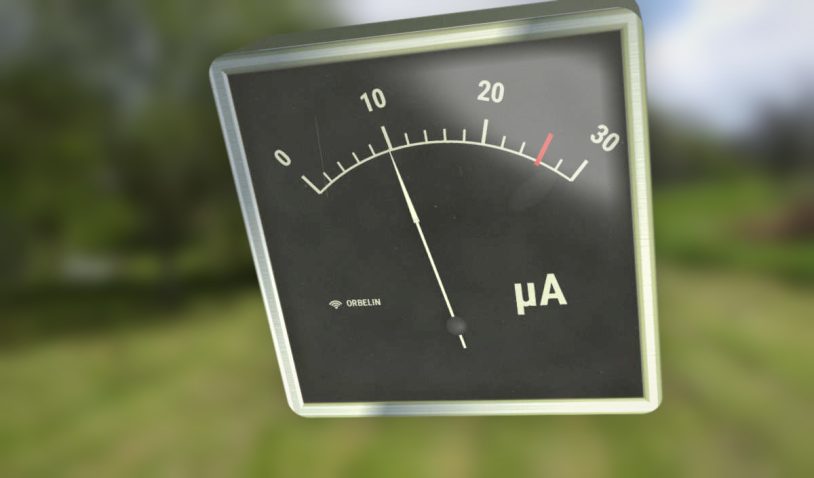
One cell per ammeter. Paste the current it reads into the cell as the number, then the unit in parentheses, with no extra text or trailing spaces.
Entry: 10 (µA)
